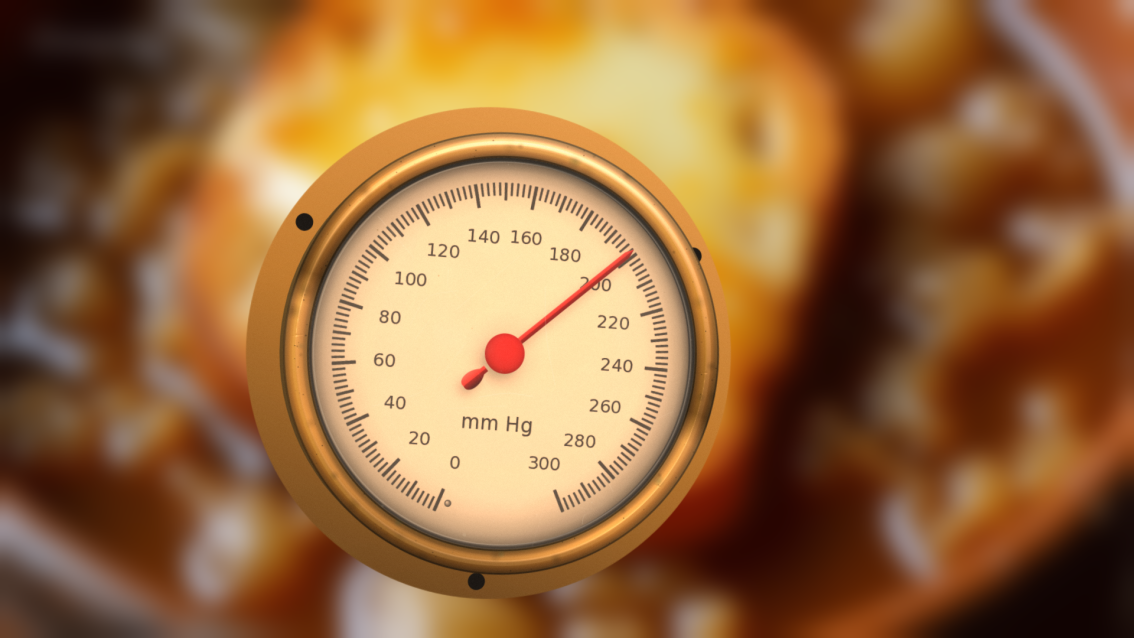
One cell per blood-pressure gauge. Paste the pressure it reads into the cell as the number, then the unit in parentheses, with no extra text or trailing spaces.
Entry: 198 (mmHg)
